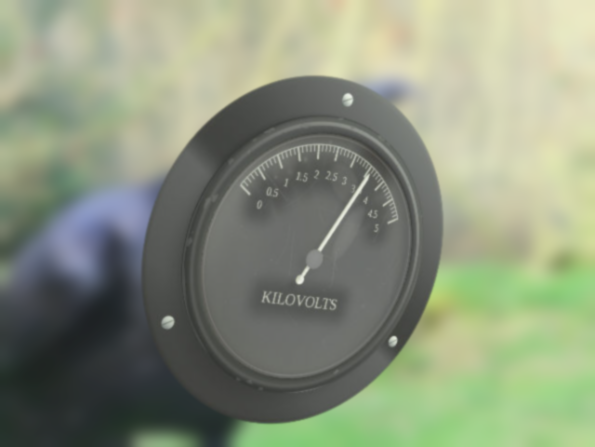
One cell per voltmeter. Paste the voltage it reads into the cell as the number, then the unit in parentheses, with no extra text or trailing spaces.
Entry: 3.5 (kV)
